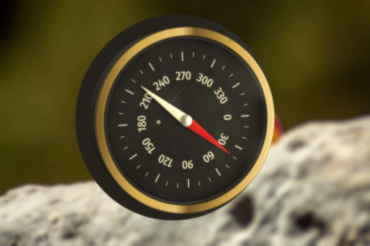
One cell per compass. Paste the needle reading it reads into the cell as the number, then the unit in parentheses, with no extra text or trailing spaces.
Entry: 40 (°)
